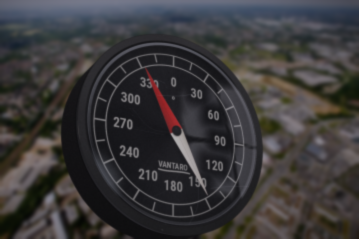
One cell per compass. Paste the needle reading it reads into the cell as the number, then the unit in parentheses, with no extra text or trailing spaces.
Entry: 330 (°)
